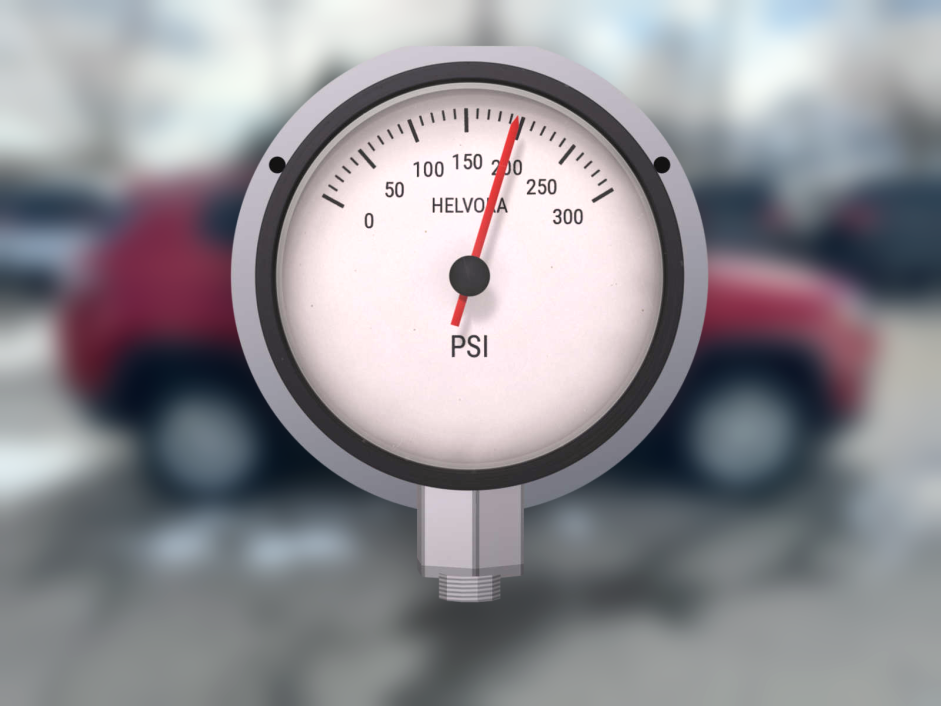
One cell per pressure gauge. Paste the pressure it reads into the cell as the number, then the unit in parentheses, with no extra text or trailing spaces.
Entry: 195 (psi)
